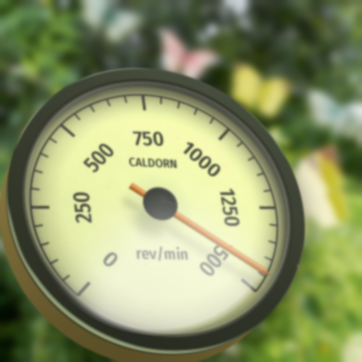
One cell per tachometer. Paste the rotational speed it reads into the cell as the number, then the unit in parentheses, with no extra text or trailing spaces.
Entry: 1450 (rpm)
